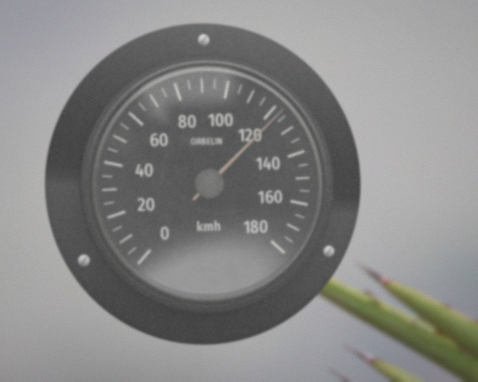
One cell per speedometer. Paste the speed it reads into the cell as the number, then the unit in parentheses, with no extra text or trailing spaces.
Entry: 122.5 (km/h)
